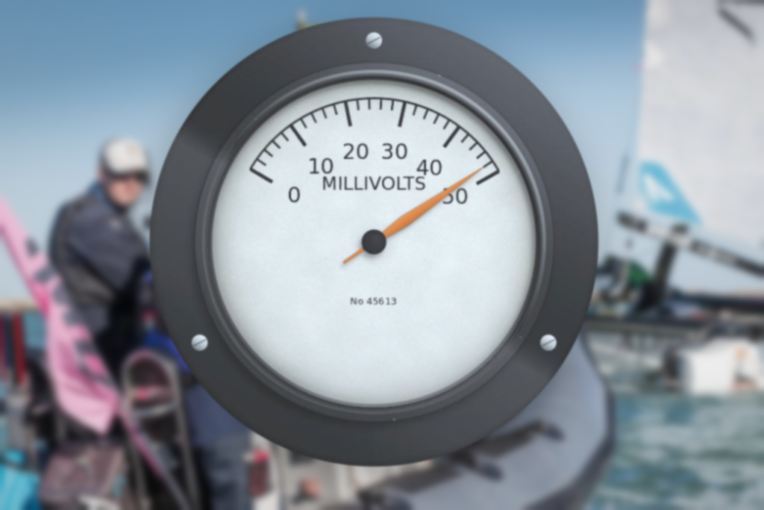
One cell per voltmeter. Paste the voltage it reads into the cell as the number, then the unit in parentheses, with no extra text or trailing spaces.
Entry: 48 (mV)
